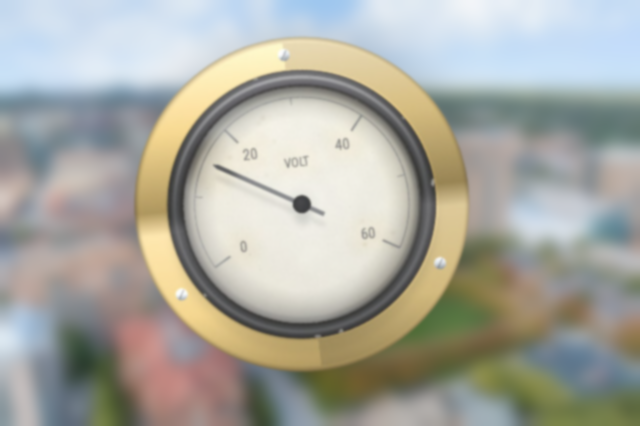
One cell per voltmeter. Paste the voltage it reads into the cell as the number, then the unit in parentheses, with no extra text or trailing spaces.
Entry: 15 (V)
